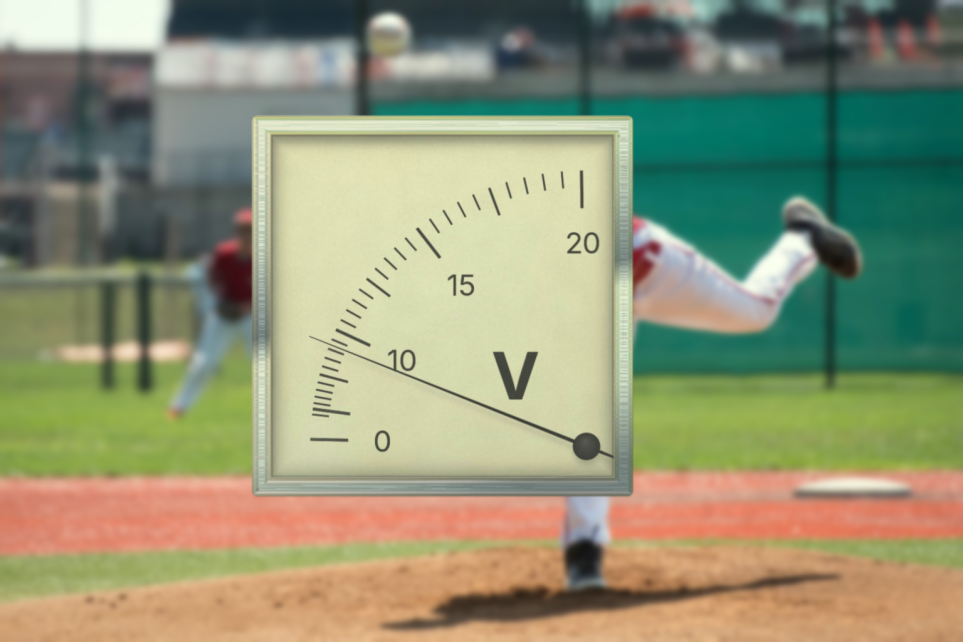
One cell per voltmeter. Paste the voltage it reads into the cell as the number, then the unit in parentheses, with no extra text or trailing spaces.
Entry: 9.25 (V)
